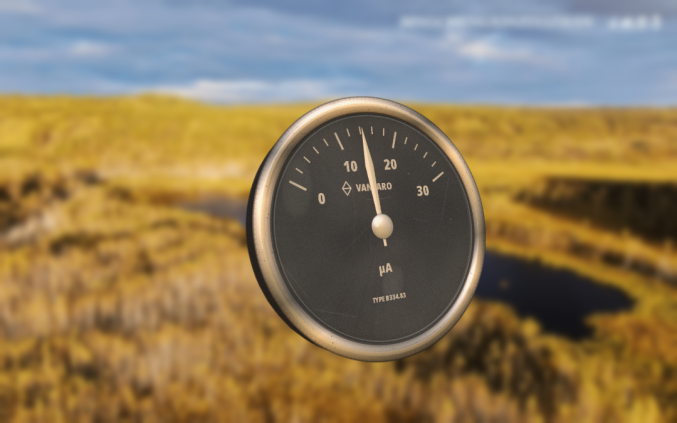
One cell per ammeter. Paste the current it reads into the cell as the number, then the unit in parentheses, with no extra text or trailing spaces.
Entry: 14 (µA)
